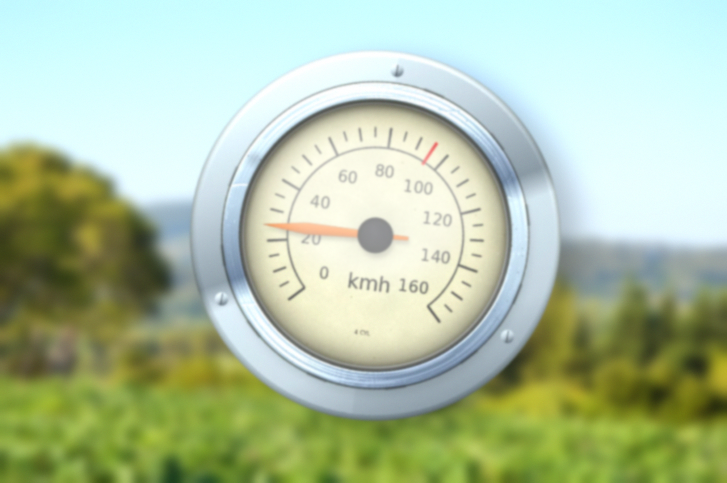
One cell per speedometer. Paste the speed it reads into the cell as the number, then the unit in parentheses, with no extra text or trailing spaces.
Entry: 25 (km/h)
